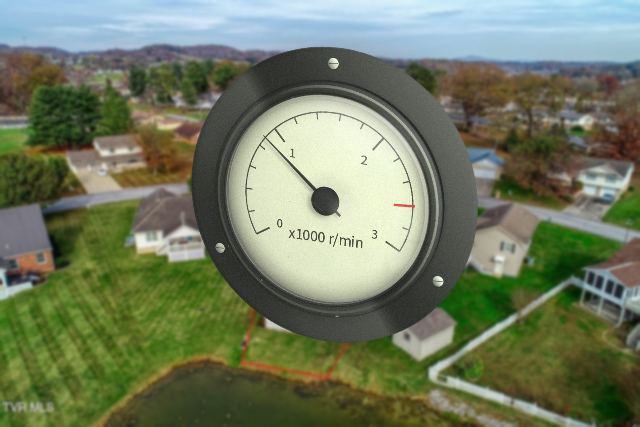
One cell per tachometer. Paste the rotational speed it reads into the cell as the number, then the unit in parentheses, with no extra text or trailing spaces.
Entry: 900 (rpm)
